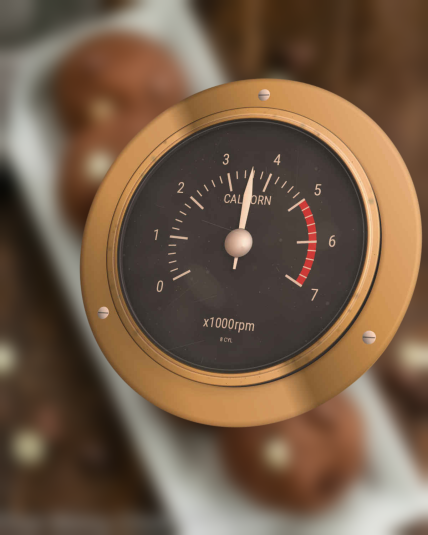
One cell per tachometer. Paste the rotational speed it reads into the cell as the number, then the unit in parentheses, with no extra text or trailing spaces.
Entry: 3600 (rpm)
